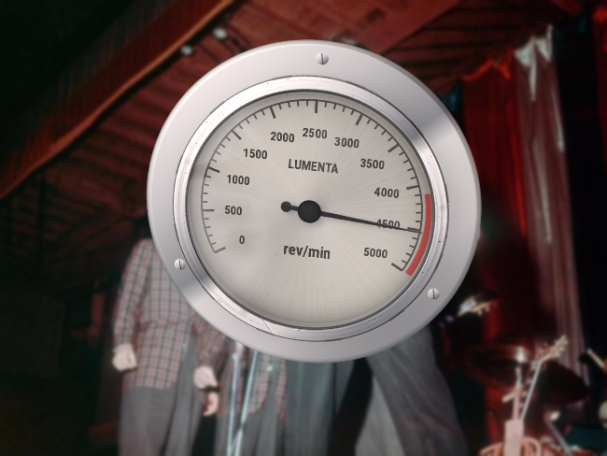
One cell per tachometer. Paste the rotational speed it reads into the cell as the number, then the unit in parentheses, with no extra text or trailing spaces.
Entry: 4500 (rpm)
